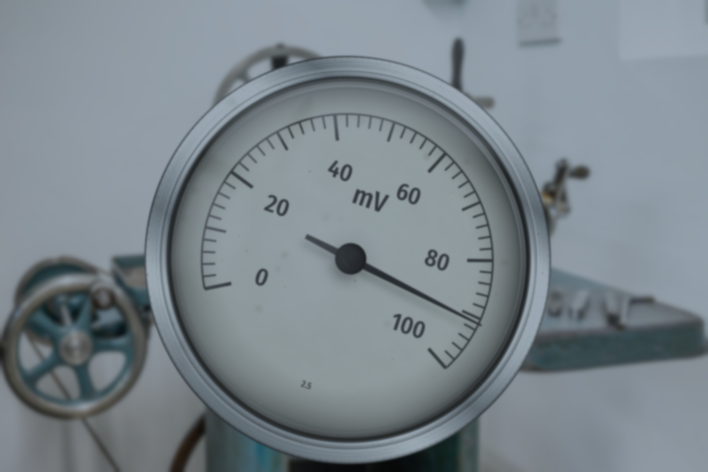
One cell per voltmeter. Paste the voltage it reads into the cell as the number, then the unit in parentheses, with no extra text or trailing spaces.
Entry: 91 (mV)
